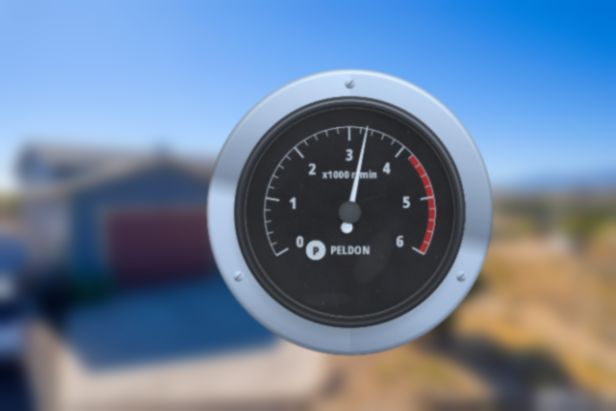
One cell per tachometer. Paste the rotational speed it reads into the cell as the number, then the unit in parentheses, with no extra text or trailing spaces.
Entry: 3300 (rpm)
